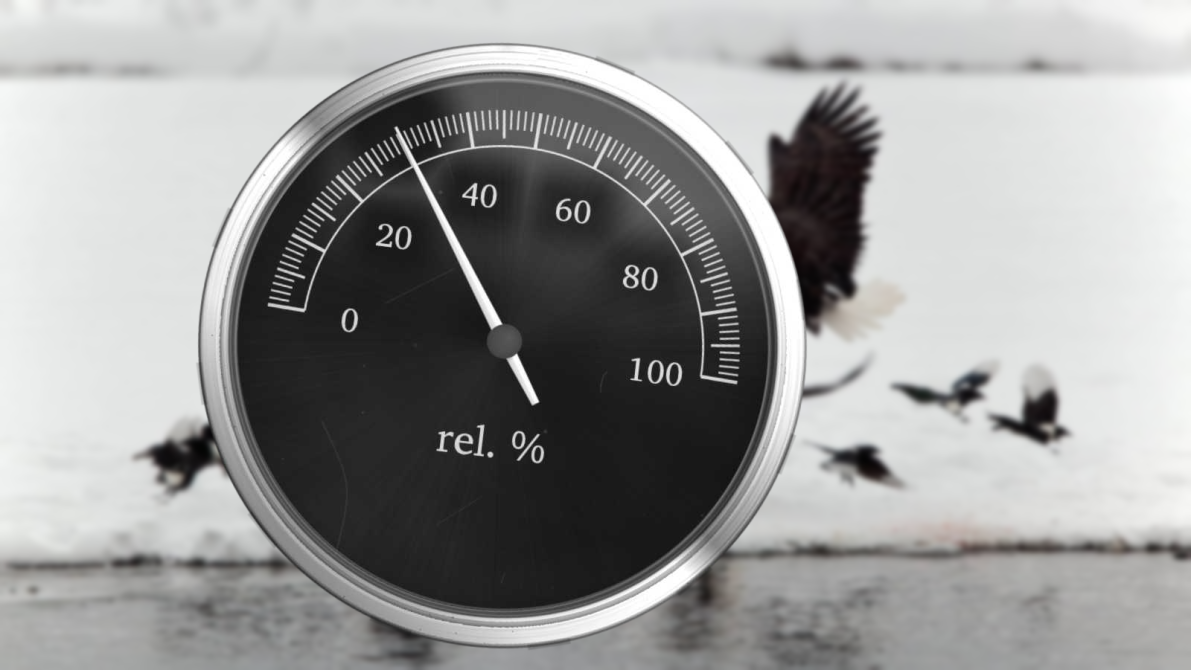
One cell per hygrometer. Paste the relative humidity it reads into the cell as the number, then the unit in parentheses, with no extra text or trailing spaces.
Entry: 30 (%)
